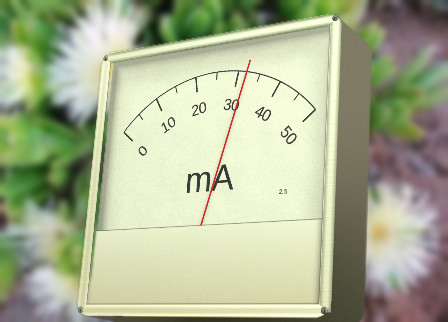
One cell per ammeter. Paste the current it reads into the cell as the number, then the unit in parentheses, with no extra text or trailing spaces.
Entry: 32.5 (mA)
